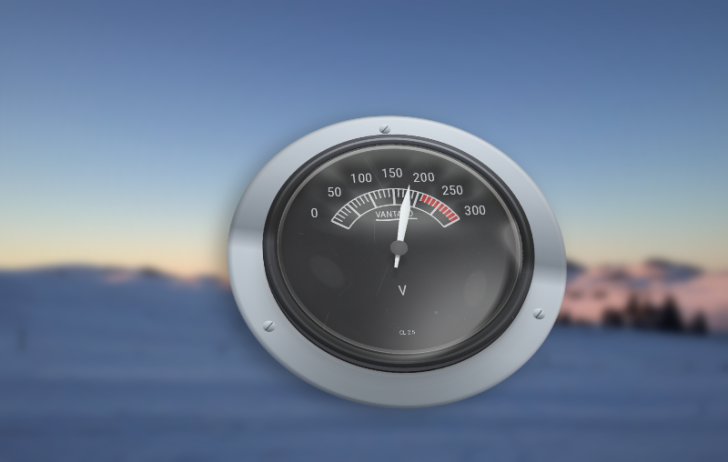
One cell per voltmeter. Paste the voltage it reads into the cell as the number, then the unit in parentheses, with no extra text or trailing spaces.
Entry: 180 (V)
